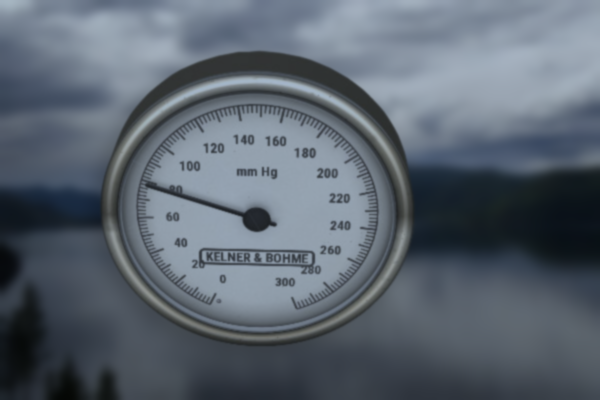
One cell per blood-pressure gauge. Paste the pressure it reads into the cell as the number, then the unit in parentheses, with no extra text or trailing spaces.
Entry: 80 (mmHg)
